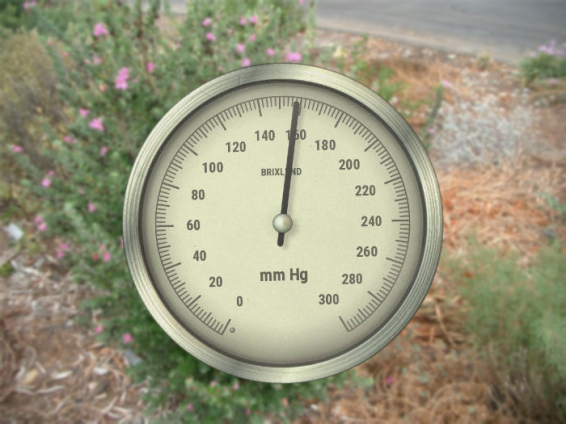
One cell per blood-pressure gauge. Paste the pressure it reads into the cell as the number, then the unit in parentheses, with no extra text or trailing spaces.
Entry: 158 (mmHg)
